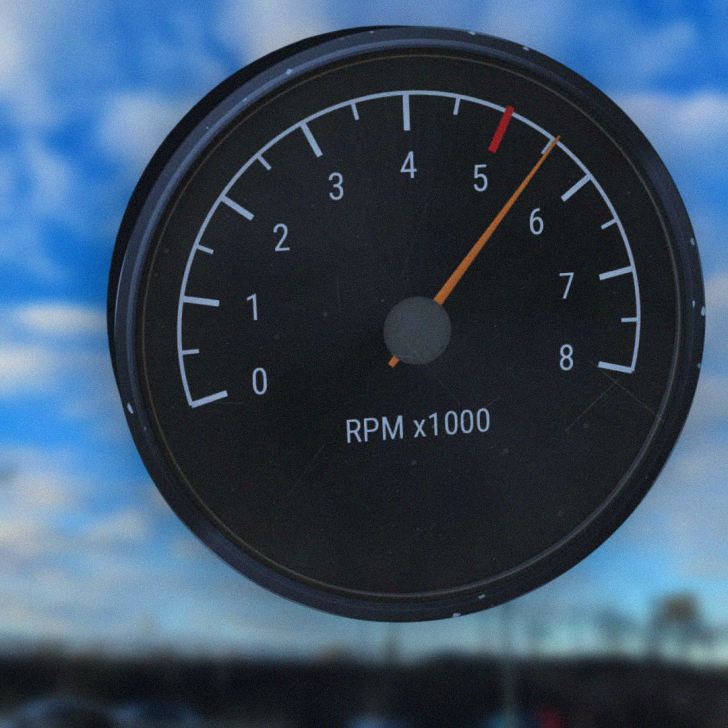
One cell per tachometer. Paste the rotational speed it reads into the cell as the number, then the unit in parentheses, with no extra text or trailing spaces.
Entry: 5500 (rpm)
